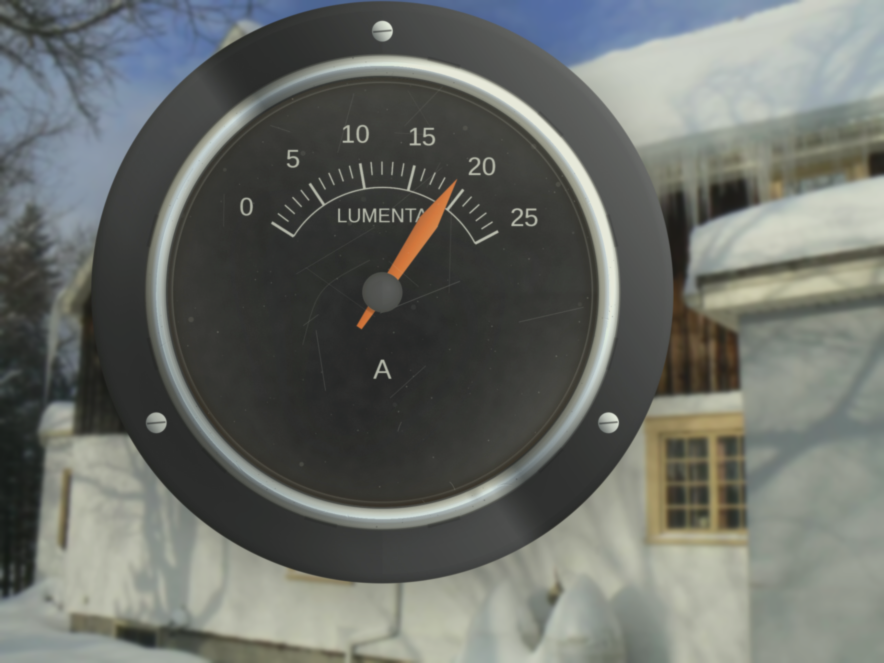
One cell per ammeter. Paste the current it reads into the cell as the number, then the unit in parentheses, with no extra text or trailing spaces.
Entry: 19 (A)
